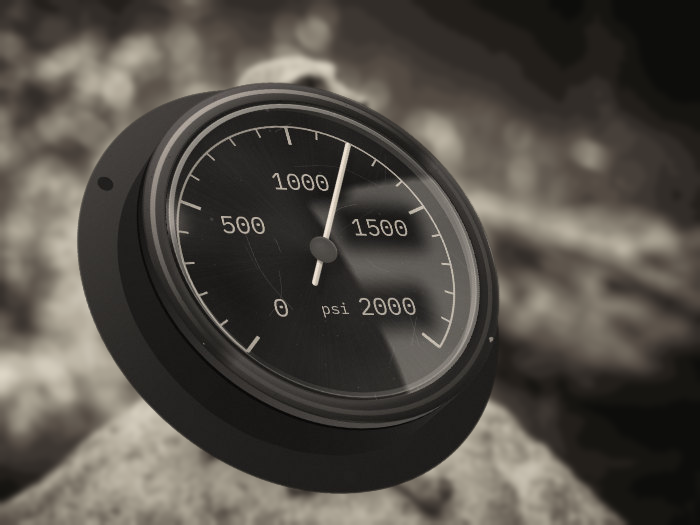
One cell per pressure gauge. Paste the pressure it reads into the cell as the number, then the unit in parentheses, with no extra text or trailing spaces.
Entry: 1200 (psi)
